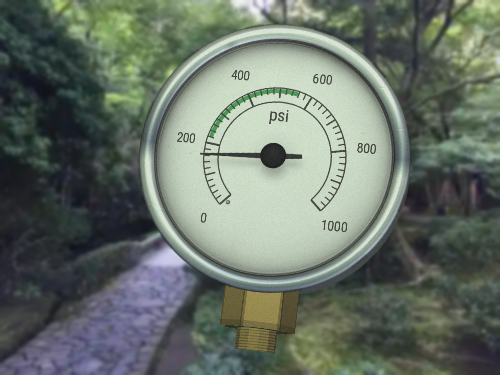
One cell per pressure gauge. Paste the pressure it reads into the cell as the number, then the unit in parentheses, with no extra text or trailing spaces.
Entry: 160 (psi)
